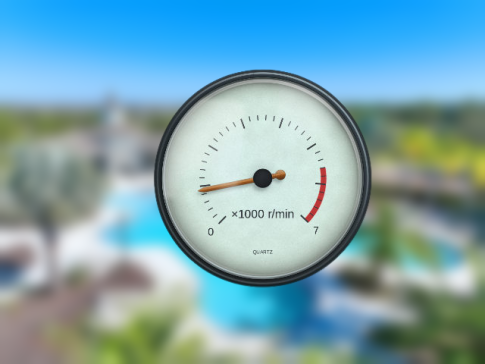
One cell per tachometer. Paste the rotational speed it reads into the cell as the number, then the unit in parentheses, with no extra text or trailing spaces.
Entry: 900 (rpm)
